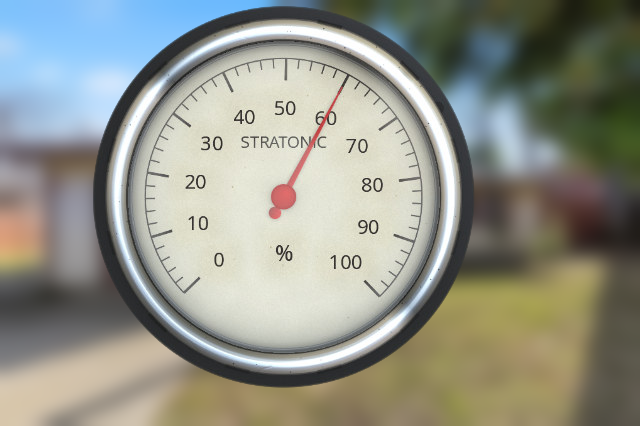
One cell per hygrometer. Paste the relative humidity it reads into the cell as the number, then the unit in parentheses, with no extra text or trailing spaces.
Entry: 60 (%)
